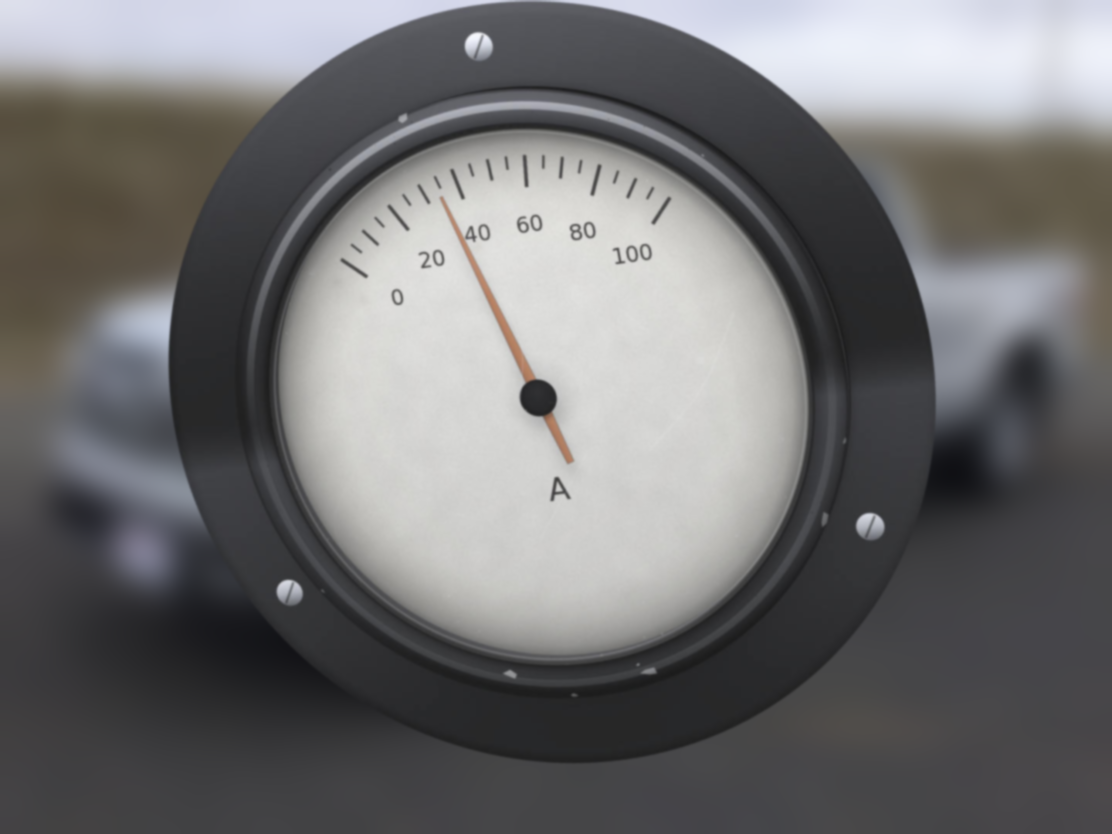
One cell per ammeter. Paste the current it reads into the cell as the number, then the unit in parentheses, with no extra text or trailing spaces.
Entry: 35 (A)
